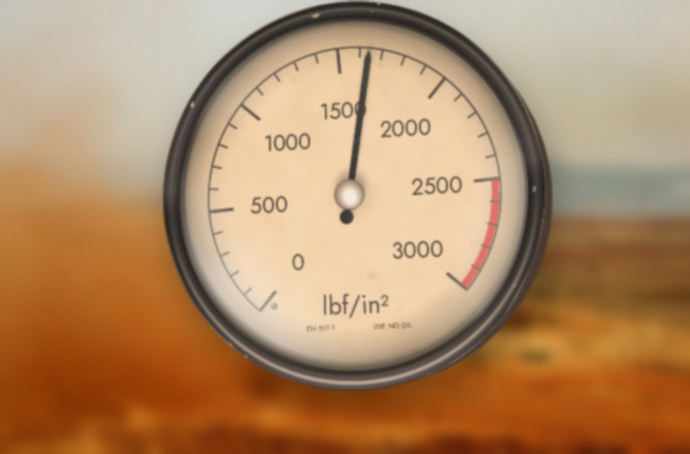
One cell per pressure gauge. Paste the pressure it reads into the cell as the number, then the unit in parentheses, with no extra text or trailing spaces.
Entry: 1650 (psi)
